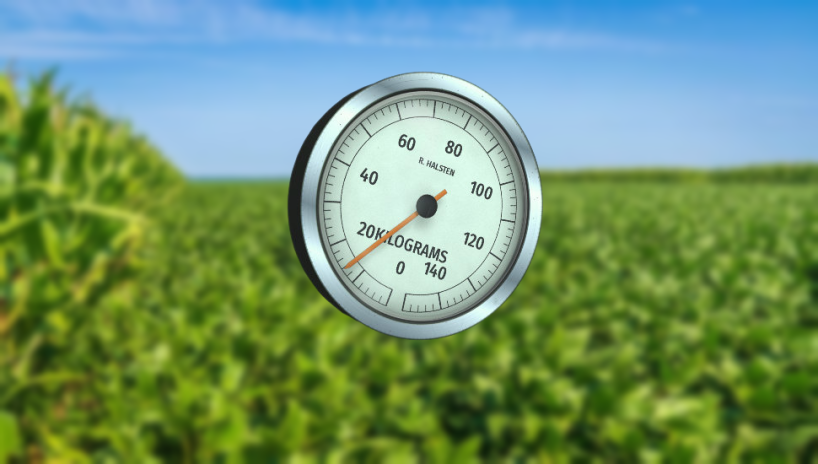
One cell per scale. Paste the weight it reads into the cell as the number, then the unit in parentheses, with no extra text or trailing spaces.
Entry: 14 (kg)
